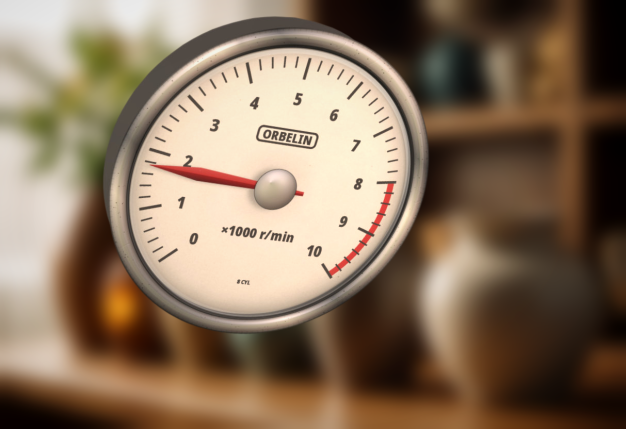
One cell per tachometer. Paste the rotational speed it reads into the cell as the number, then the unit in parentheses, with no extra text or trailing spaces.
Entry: 1800 (rpm)
